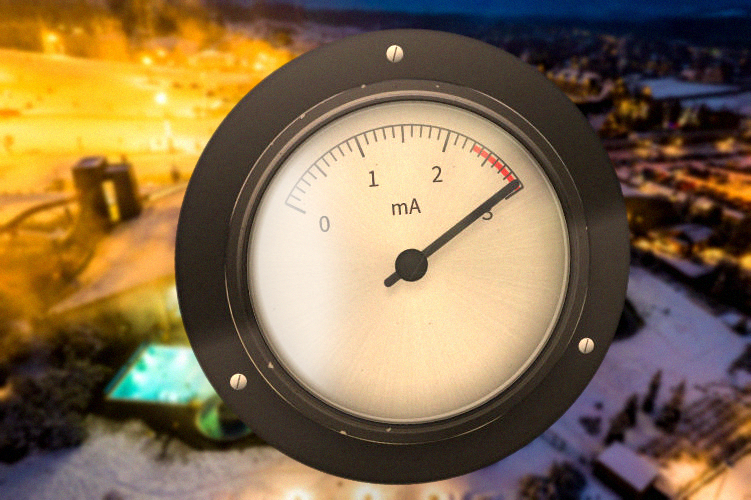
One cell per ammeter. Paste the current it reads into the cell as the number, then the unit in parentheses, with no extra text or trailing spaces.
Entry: 2.9 (mA)
